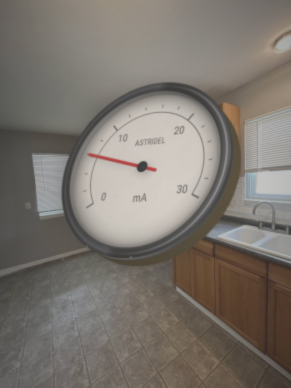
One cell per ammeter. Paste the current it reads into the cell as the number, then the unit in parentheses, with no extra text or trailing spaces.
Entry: 6 (mA)
